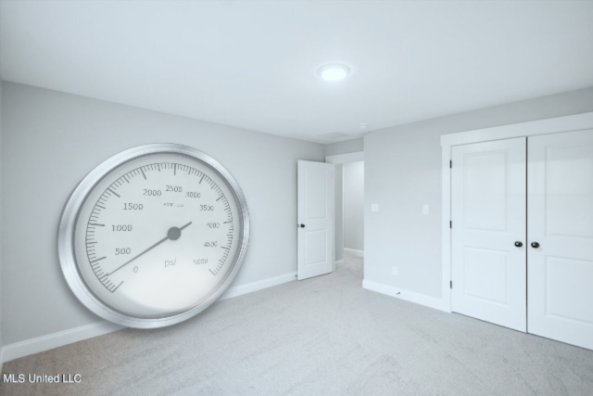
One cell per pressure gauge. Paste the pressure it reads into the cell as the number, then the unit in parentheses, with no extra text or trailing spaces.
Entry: 250 (psi)
